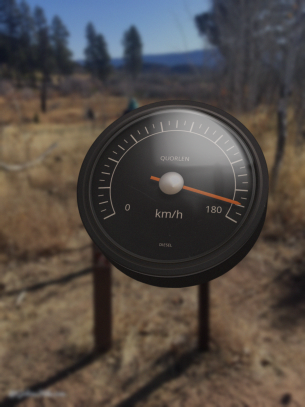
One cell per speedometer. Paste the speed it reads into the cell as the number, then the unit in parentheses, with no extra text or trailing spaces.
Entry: 170 (km/h)
